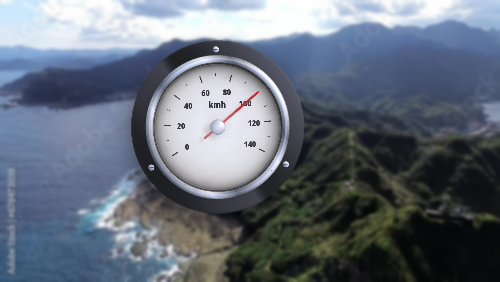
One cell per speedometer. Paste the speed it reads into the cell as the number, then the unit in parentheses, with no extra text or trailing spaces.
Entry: 100 (km/h)
